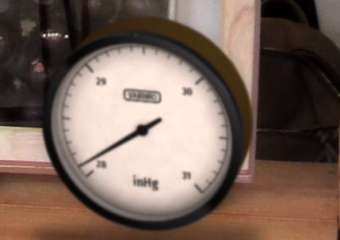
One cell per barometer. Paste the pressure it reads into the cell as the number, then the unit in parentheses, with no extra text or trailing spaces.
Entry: 28.1 (inHg)
